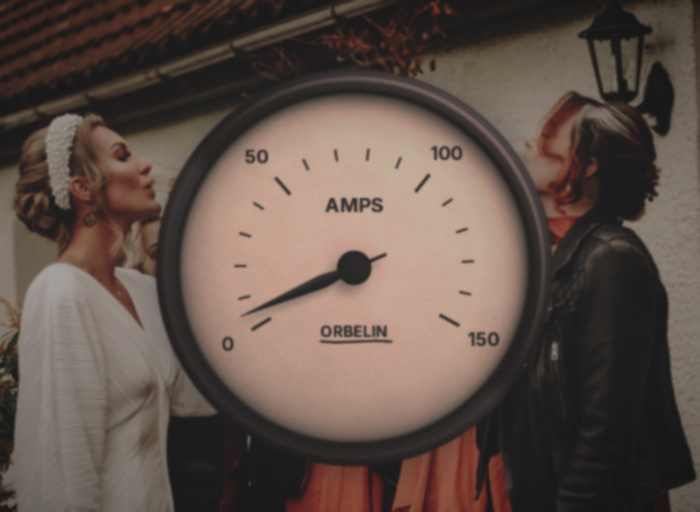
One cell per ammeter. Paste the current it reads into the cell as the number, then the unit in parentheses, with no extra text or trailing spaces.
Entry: 5 (A)
